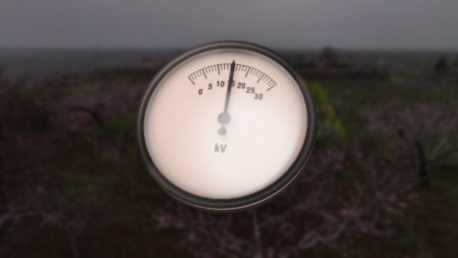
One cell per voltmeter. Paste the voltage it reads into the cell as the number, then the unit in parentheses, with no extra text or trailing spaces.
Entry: 15 (kV)
